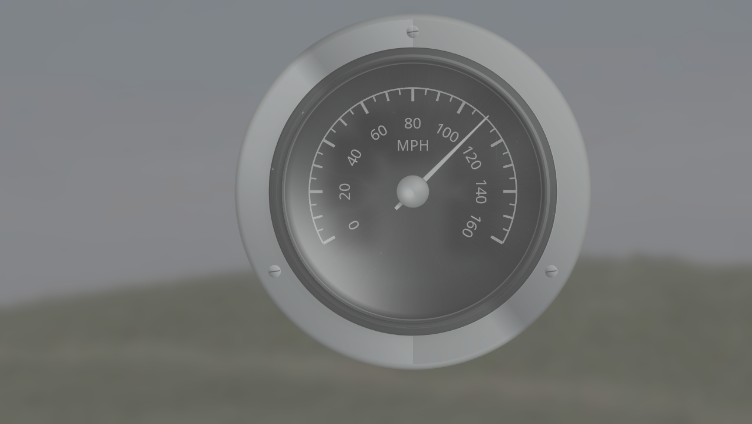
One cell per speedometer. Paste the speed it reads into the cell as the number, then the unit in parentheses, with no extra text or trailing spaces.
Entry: 110 (mph)
